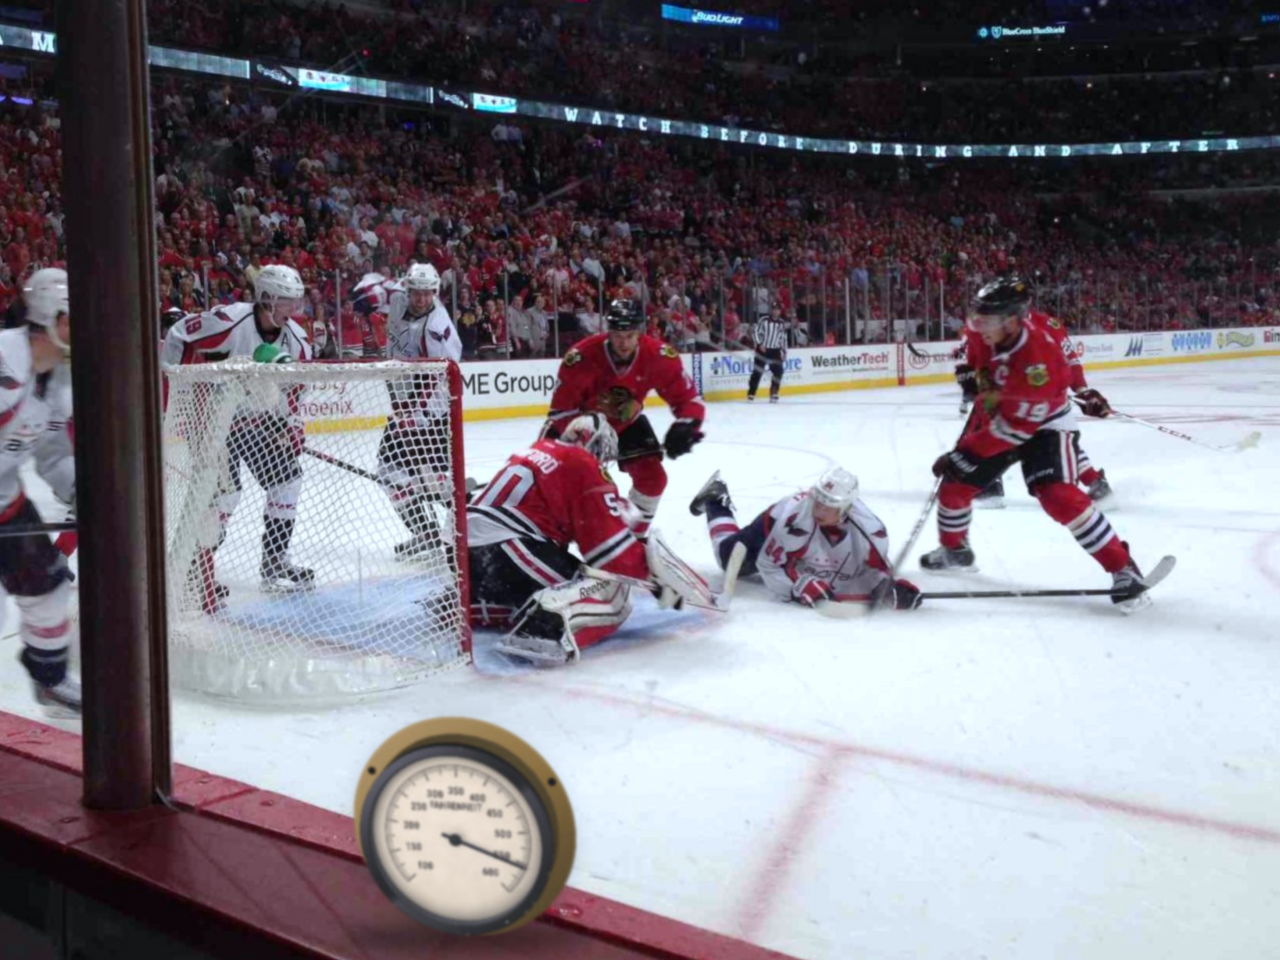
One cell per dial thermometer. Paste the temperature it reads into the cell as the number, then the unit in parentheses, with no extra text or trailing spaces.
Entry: 550 (°F)
